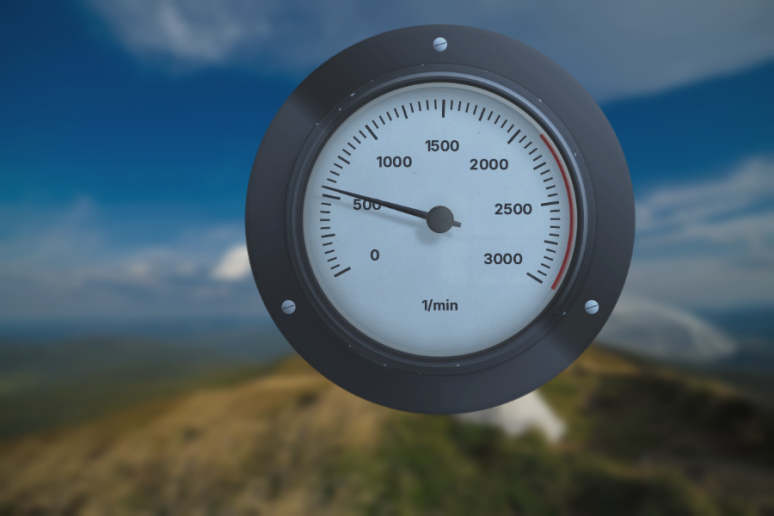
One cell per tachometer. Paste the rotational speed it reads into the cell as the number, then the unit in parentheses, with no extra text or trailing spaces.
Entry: 550 (rpm)
